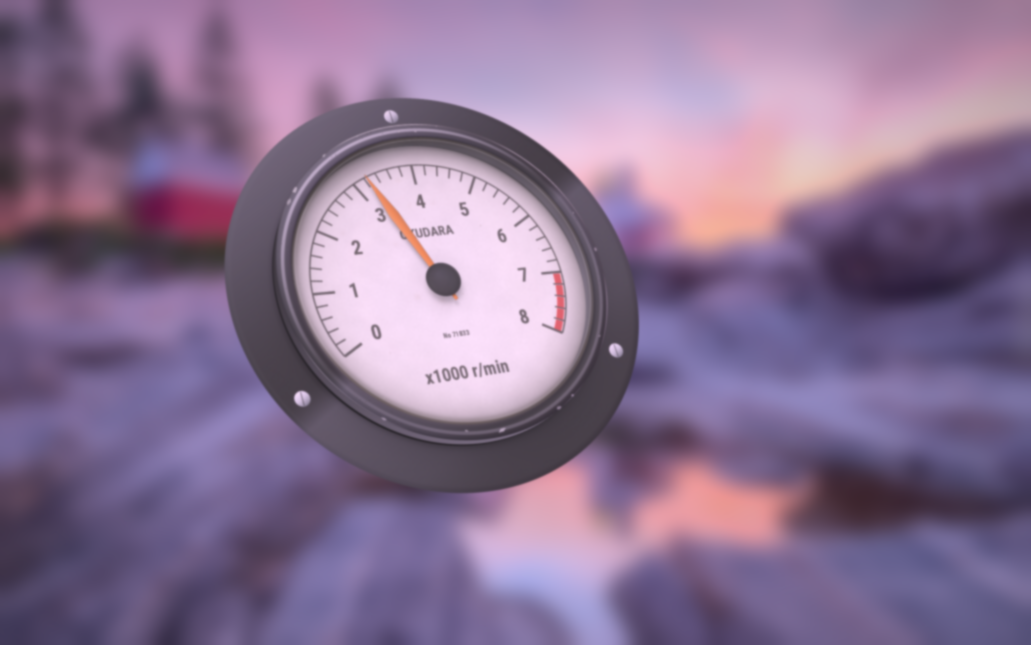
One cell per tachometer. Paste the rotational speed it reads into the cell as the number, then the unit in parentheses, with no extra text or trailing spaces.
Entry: 3200 (rpm)
